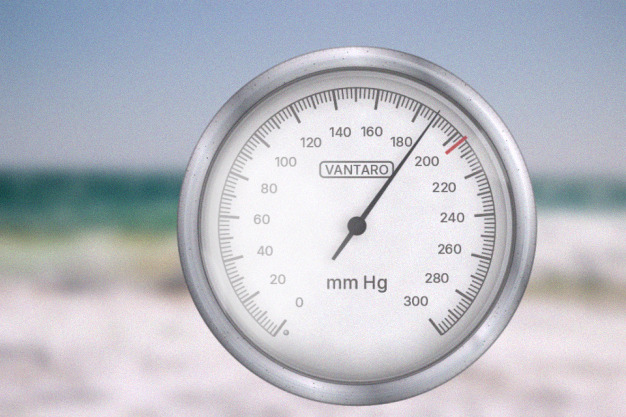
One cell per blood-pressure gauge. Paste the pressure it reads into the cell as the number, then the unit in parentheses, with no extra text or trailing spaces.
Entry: 188 (mmHg)
